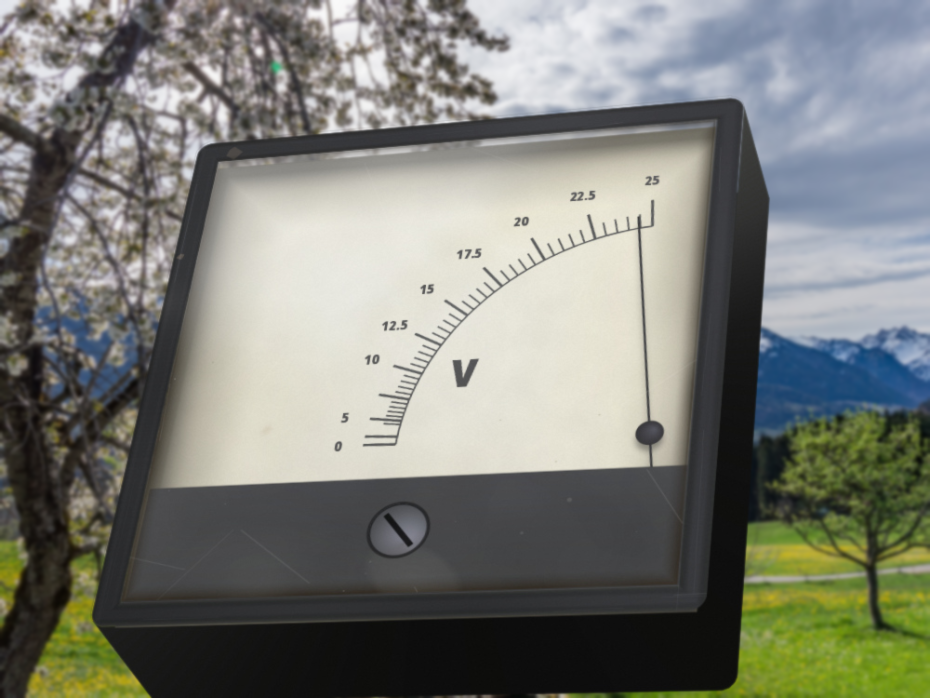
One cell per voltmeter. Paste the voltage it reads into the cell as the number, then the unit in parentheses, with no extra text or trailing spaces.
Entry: 24.5 (V)
